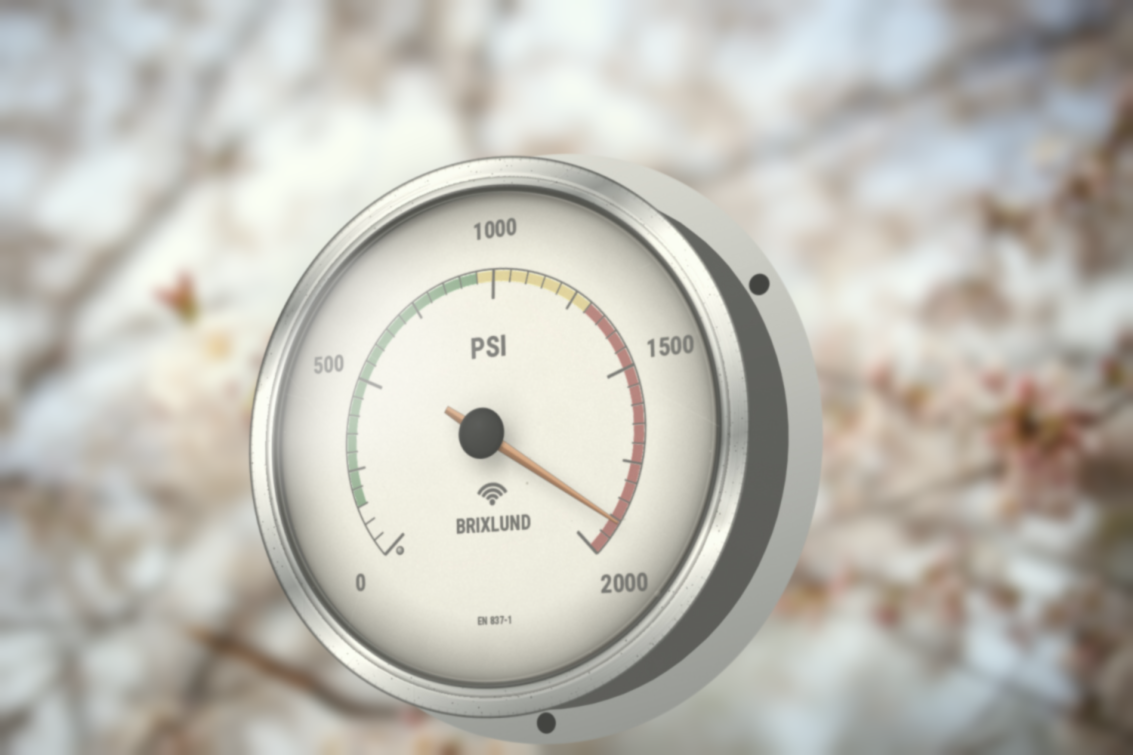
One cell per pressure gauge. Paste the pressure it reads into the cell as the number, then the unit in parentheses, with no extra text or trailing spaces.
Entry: 1900 (psi)
